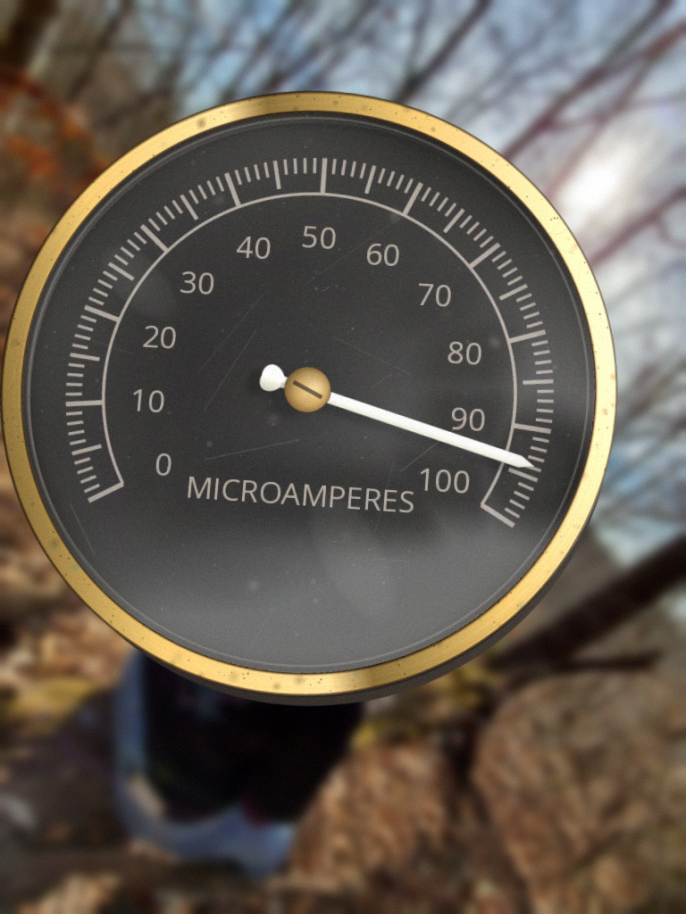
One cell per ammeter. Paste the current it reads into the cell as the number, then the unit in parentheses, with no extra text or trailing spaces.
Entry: 94 (µA)
